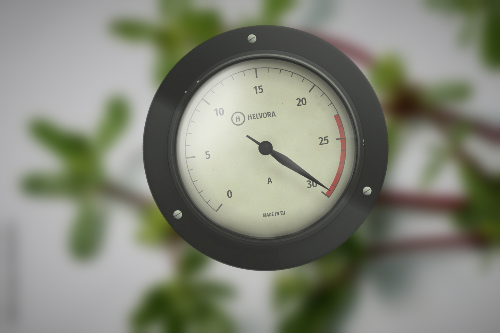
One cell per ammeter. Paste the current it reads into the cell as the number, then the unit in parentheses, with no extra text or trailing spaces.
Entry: 29.5 (A)
